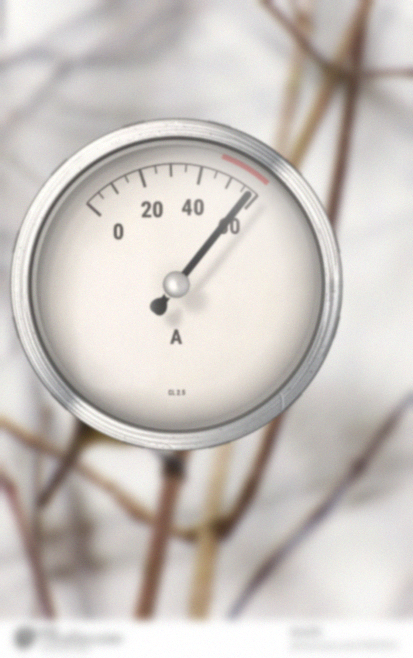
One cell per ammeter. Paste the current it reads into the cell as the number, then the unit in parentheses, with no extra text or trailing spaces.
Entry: 57.5 (A)
